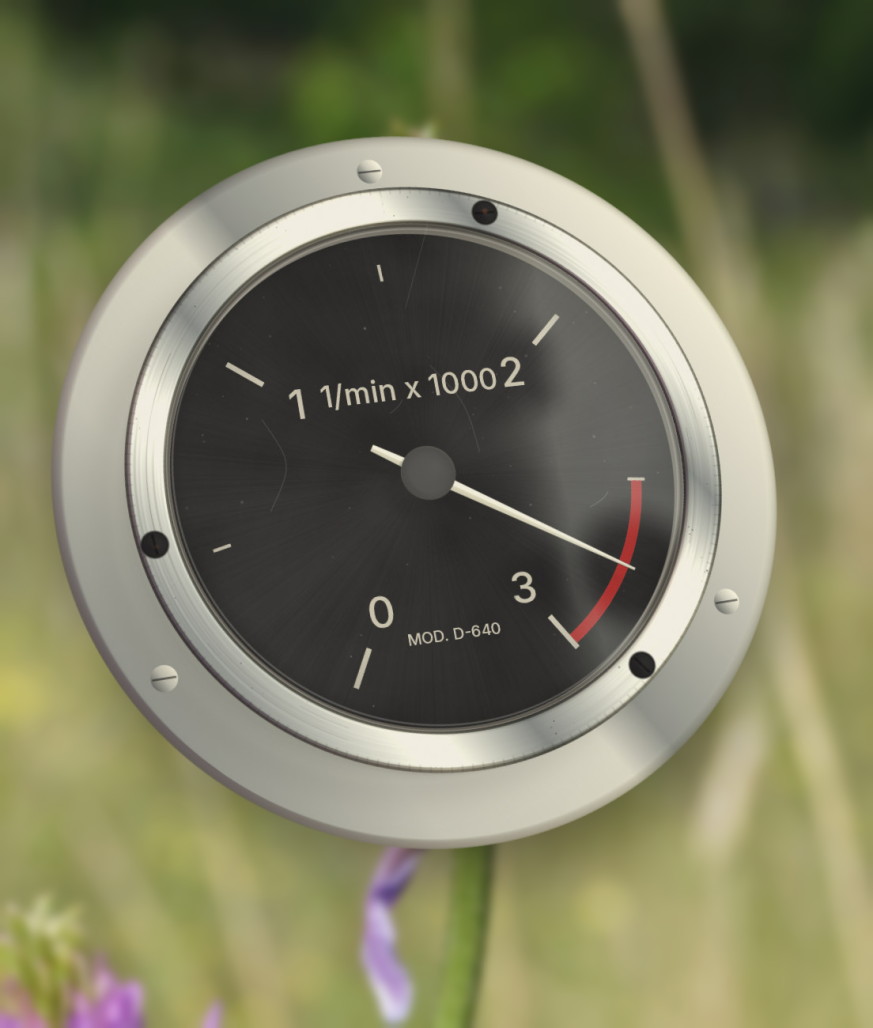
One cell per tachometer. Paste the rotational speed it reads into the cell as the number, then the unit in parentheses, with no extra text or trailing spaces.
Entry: 2750 (rpm)
